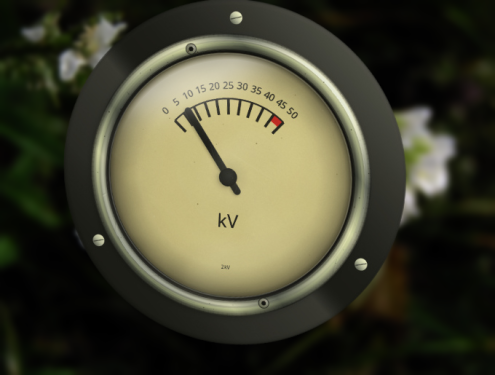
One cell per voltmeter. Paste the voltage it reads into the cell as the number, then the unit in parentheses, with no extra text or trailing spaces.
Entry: 7.5 (kV)
